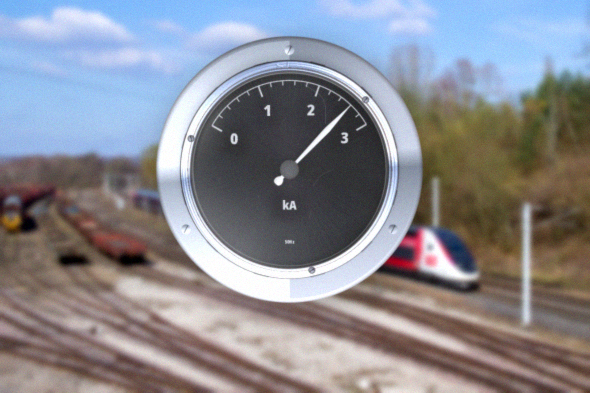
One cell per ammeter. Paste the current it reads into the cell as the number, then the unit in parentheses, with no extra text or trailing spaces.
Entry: 2.6 (kA)
